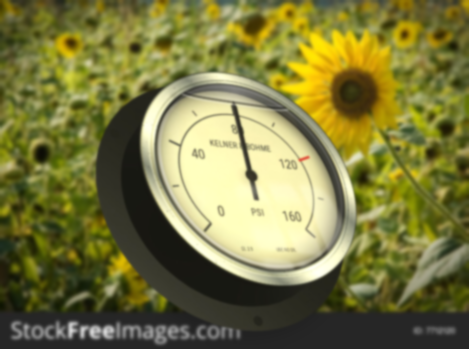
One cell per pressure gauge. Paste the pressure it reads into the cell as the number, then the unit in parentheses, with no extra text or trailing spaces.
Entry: 80 (psi)
